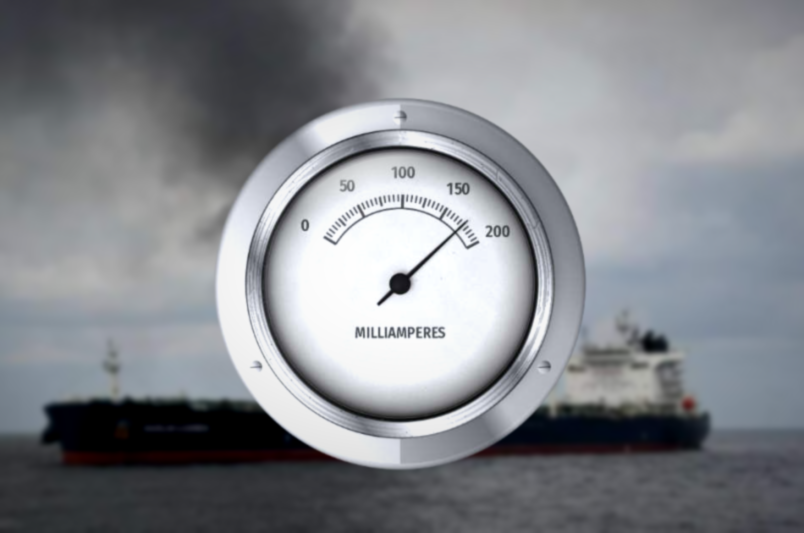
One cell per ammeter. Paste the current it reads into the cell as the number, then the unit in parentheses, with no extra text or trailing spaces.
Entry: 175 (mA)
